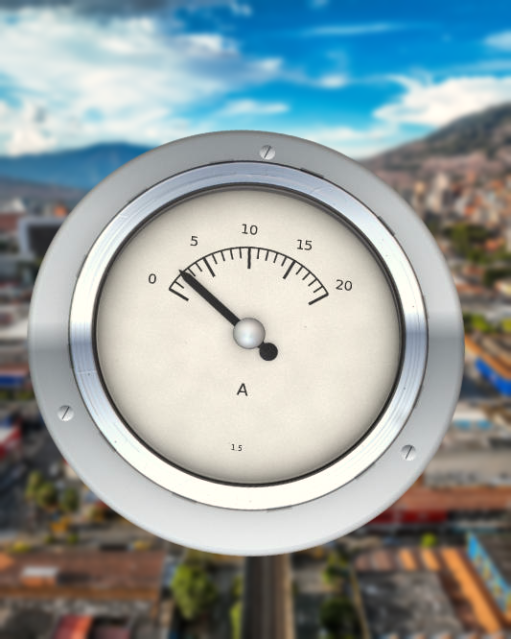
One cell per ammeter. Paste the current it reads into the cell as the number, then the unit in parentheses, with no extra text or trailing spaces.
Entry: 2 (A)
